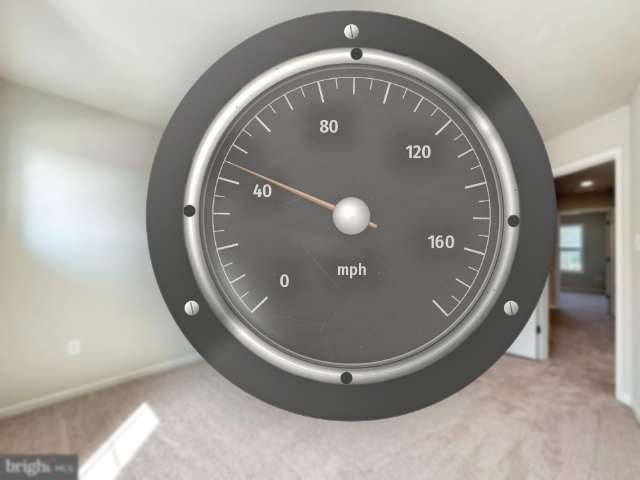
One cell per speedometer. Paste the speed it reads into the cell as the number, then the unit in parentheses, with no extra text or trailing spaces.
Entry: 45 (mph)
